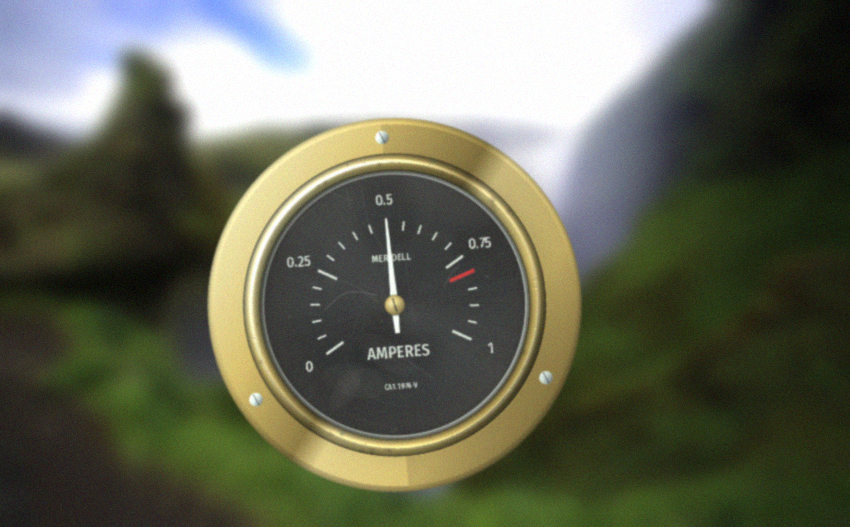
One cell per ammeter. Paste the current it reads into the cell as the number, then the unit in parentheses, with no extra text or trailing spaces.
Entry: 0.5 (A)
